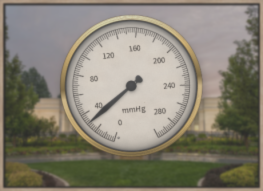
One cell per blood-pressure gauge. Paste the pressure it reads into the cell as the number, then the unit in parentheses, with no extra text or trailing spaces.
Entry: 30 (mmHg)
